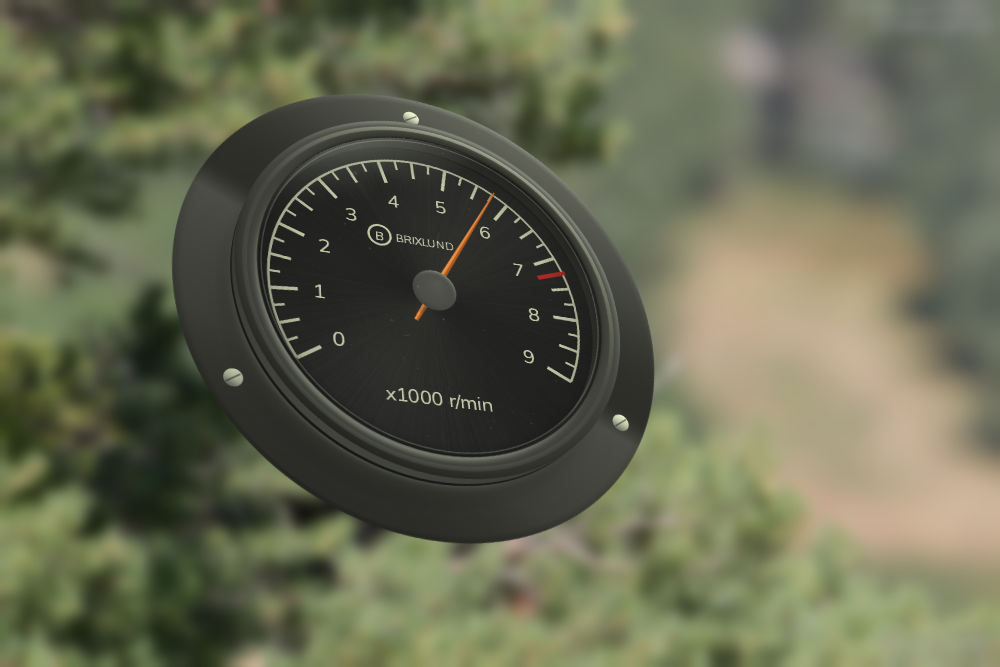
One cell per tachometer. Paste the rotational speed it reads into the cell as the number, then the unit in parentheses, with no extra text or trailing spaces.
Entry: 5750 (rpm)
